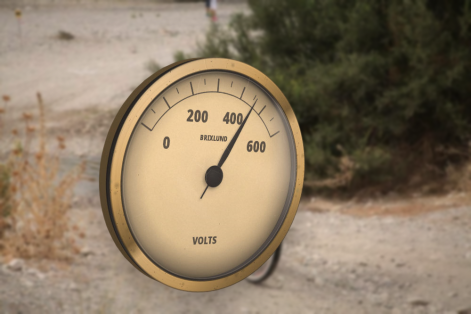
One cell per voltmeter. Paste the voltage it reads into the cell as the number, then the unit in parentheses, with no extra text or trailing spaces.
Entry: 450 (V)
